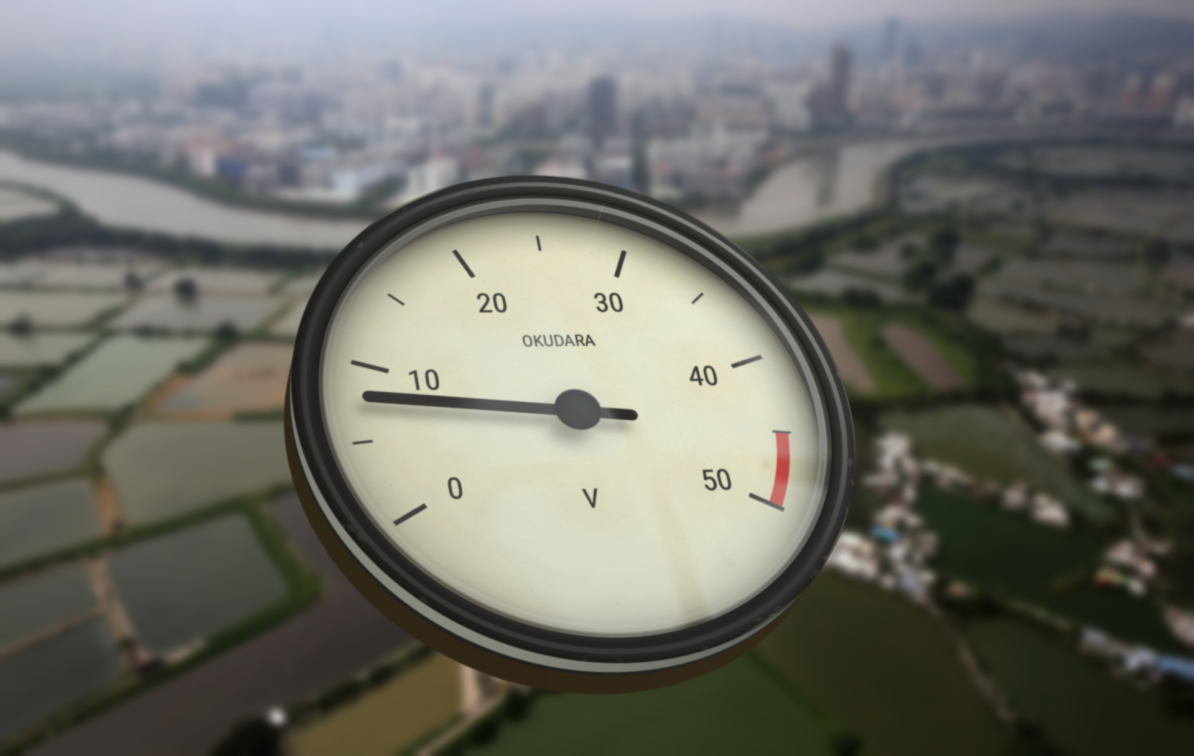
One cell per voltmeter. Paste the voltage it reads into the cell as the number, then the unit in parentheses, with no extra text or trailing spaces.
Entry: 7.5 (V)
